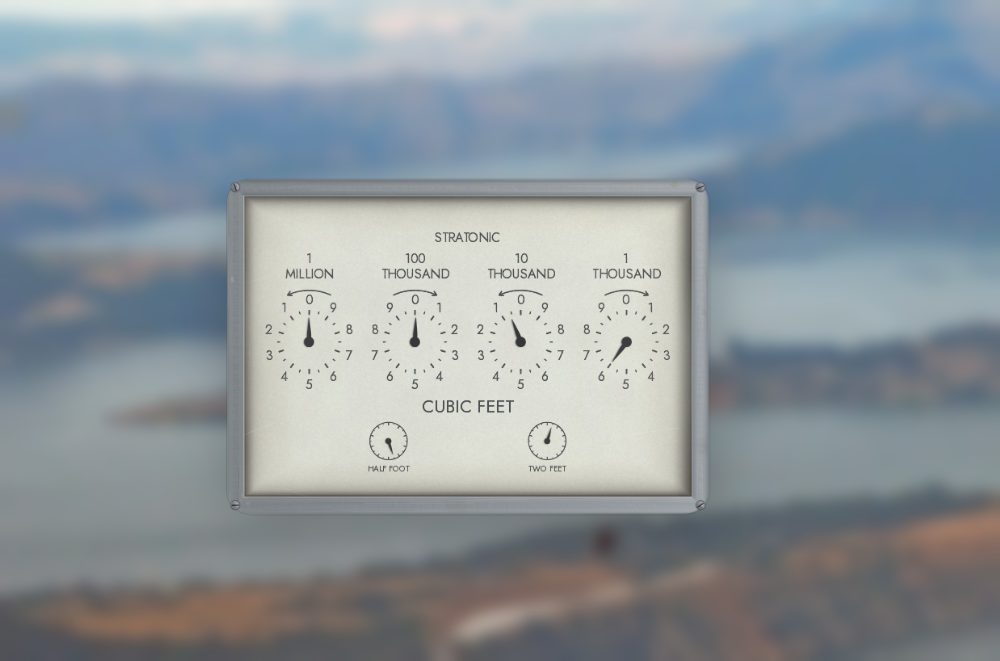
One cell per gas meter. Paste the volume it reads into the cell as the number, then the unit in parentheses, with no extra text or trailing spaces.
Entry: 600 (ft³)
